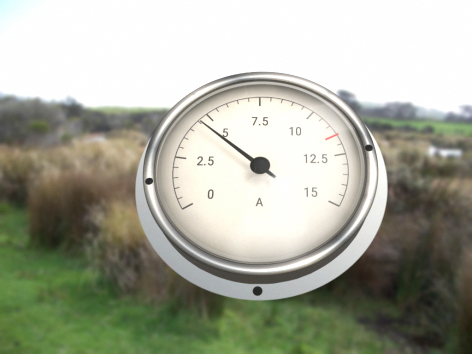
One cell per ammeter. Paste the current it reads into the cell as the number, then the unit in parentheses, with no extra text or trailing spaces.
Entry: 4.5 (A)
